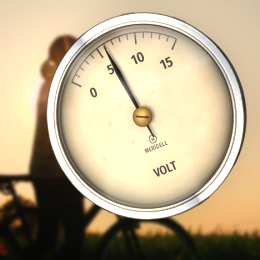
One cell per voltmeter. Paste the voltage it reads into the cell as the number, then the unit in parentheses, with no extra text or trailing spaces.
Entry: 6 (V)
